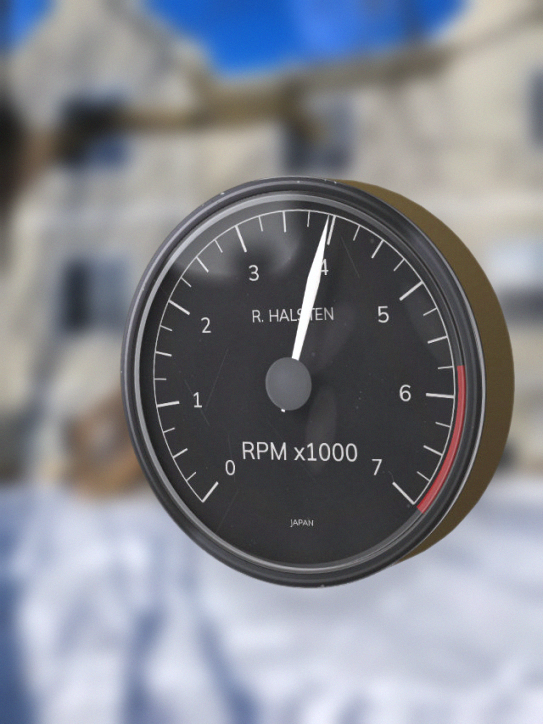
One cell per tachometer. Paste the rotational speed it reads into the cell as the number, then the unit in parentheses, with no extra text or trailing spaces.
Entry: 4000 (rpm)
